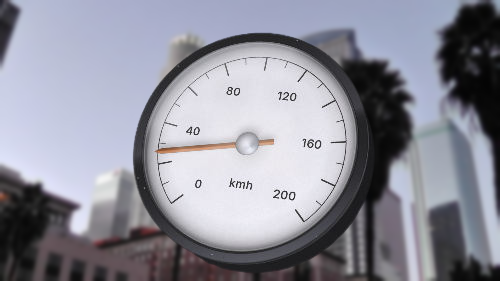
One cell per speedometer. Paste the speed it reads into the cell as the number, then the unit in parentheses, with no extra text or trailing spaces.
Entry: 25 (km/h)
